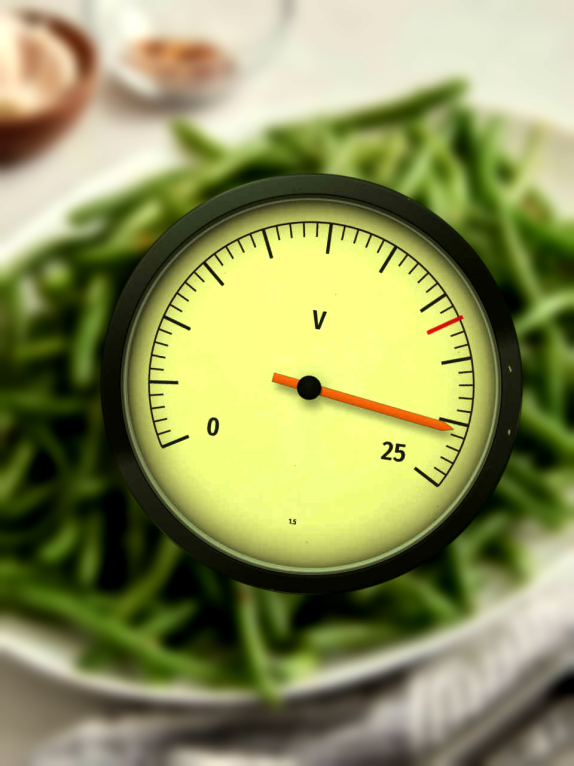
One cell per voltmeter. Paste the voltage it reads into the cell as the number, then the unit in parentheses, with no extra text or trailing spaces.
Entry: 22.75 (V)
